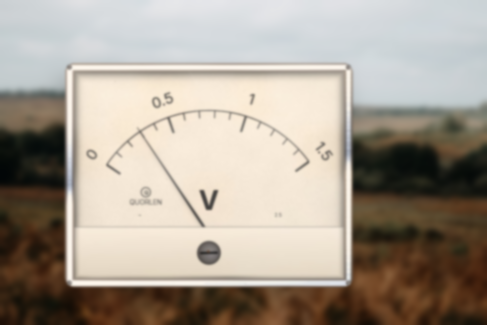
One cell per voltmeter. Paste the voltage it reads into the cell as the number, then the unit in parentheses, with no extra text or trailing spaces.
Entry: 0.3 (V)
